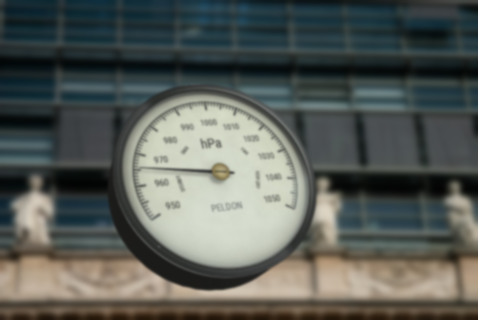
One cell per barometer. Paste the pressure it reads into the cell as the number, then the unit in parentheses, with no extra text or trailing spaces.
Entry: 965 (hPa)
